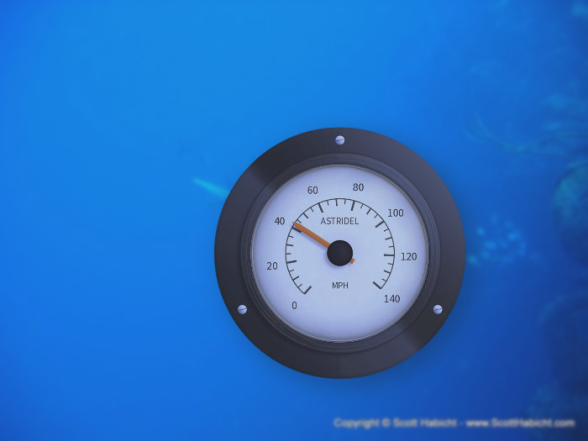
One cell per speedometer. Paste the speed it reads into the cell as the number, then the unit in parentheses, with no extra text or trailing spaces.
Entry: 42.5 (mph)
